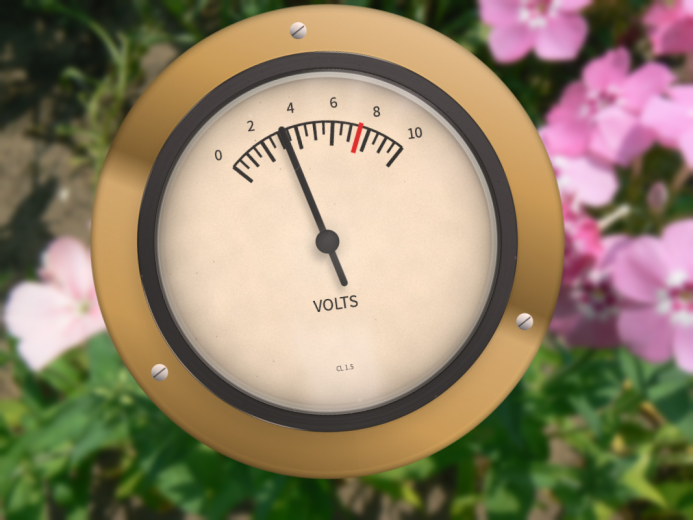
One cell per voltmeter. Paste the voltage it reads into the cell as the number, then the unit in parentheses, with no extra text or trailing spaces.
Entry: 3.25 (V)
